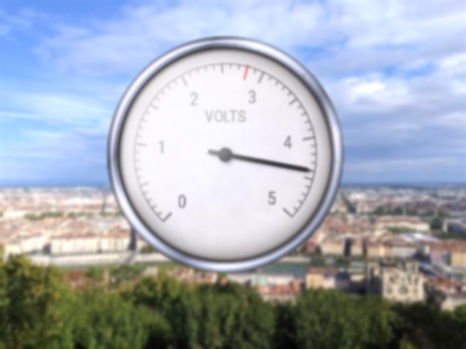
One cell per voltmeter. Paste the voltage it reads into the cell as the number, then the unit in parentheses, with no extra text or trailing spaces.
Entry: 4.4 (V)
